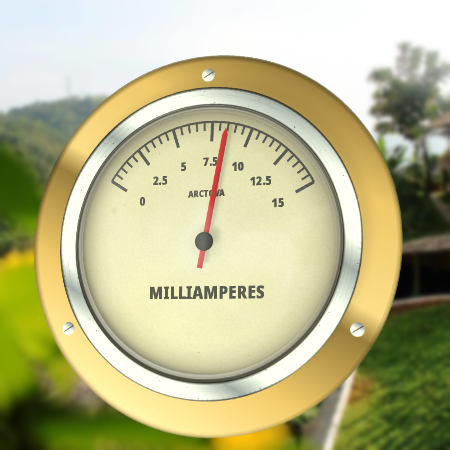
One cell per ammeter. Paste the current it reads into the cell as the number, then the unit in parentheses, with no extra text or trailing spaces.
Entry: 8.5 (mA)
